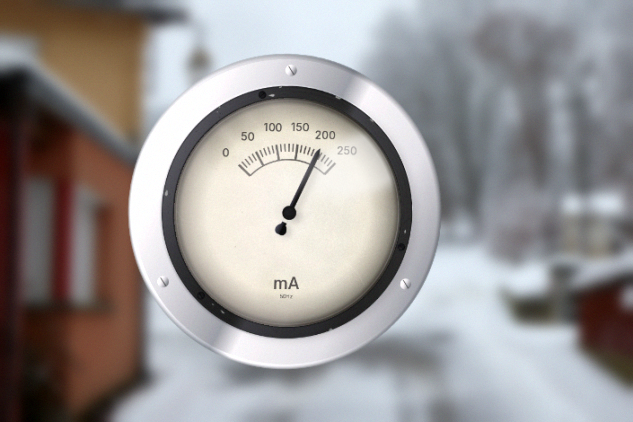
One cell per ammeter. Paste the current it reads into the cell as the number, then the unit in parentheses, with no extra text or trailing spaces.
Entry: 200 (mA)
